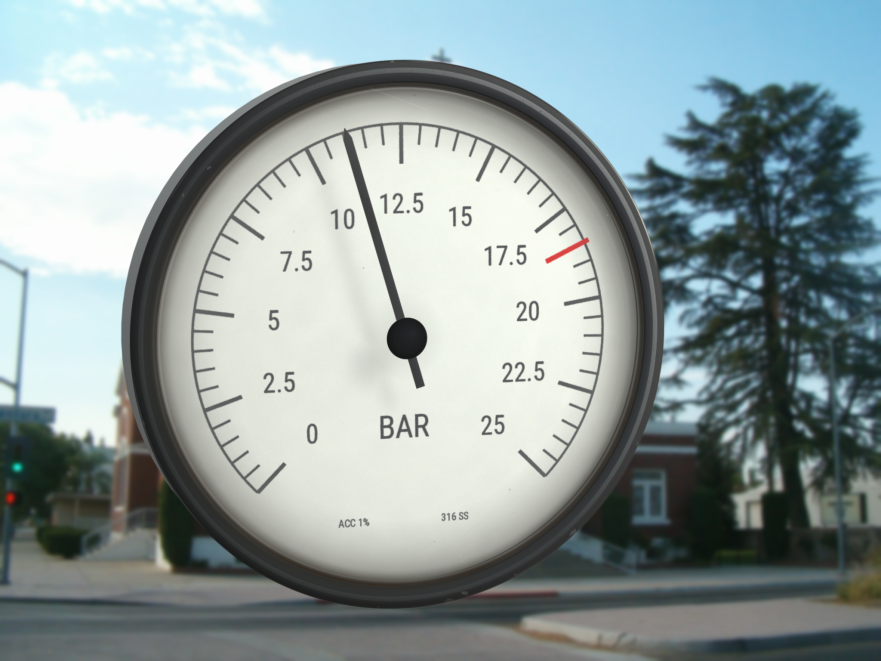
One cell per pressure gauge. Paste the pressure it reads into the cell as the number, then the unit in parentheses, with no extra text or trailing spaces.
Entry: 11 (bar)
